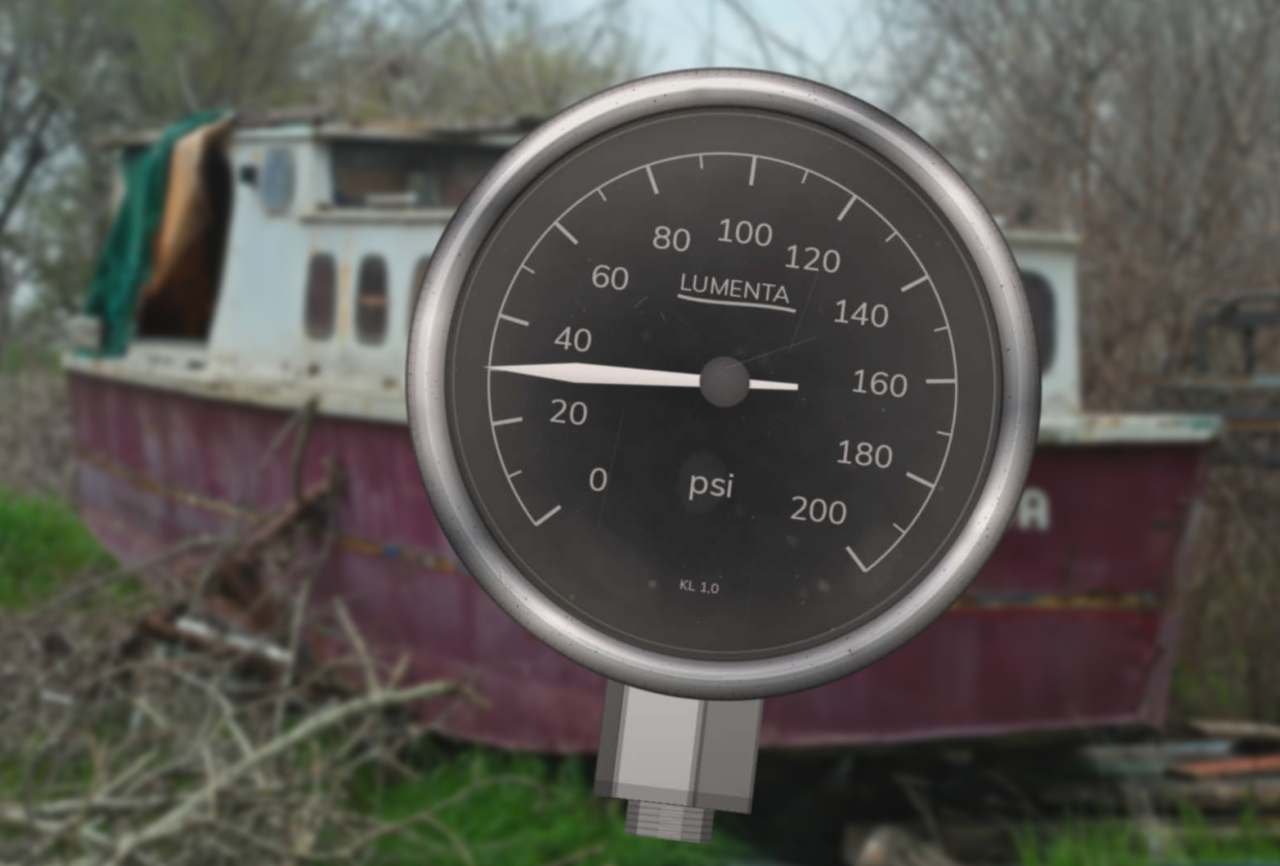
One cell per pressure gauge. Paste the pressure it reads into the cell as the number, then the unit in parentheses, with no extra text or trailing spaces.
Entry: 30 (psi)
